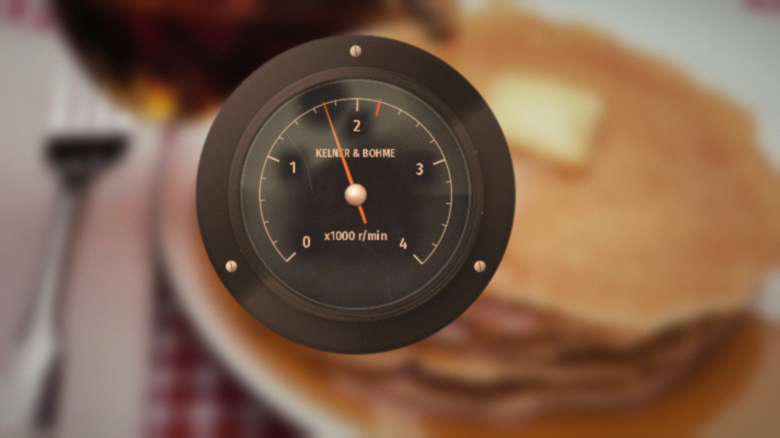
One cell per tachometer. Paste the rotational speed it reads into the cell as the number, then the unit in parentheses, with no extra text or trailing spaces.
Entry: 1700 (rpm)
